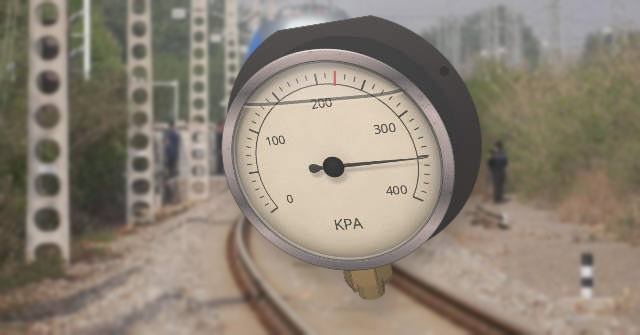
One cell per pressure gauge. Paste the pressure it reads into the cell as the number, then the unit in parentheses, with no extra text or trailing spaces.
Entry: 350 (kPa)
